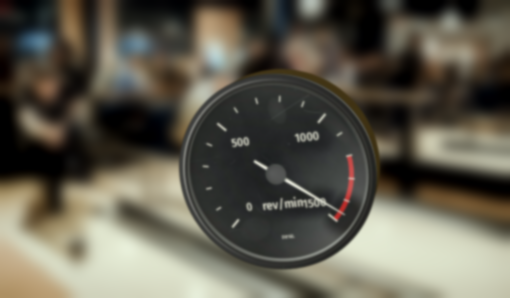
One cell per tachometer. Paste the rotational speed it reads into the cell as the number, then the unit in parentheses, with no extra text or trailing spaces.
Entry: 1450 (rpm)
